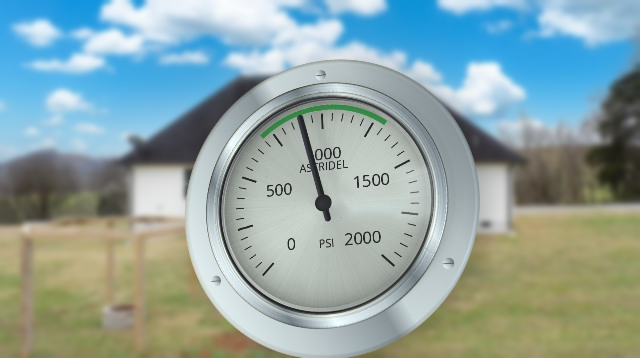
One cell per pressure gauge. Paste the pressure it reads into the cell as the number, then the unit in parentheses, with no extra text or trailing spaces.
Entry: 900 (psi)
